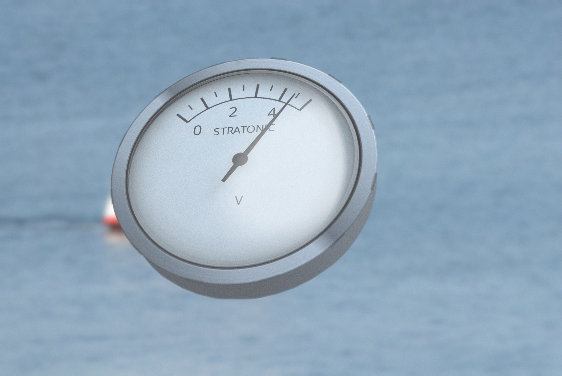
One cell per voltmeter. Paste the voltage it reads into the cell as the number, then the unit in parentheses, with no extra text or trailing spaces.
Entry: 4.5 (V)
